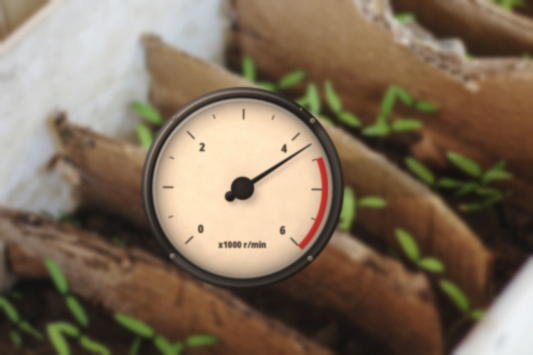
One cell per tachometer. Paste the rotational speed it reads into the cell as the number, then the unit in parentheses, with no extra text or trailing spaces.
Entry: 4250 (rpm)
